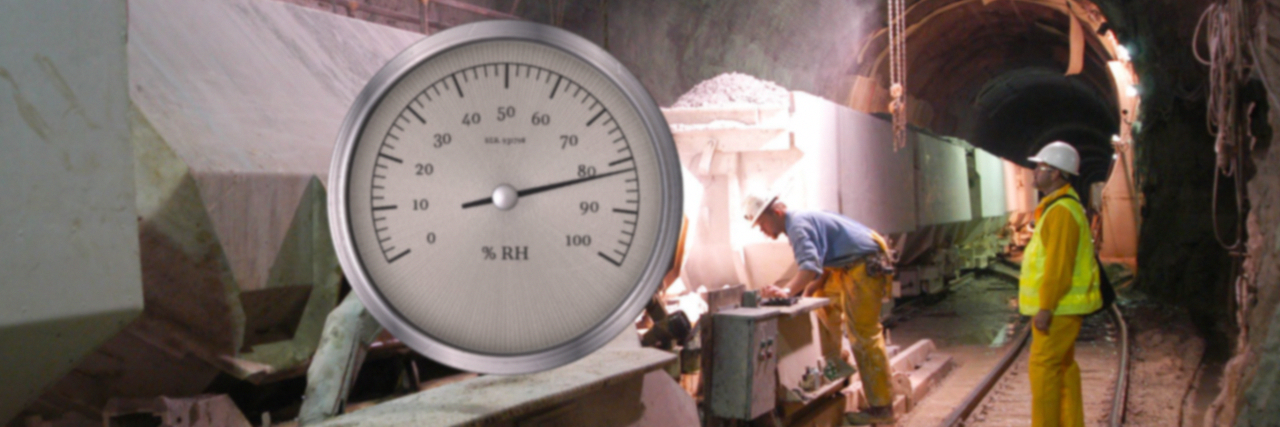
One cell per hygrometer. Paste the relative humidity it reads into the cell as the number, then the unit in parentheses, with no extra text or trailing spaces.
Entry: 82 (%)
